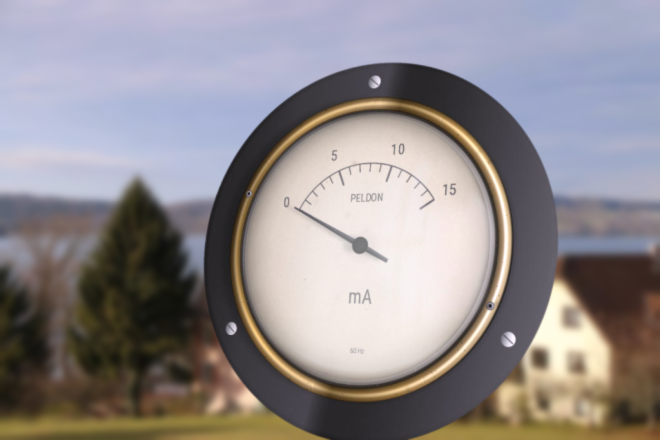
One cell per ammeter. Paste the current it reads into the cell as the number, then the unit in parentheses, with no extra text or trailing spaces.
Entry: 0 (mA)
